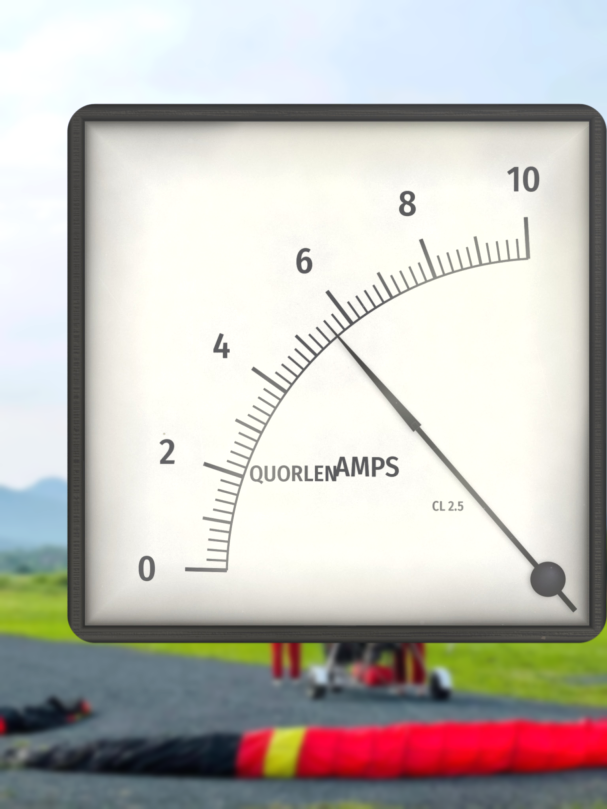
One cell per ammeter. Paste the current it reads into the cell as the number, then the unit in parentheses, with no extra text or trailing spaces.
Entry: 5.6 (A)
